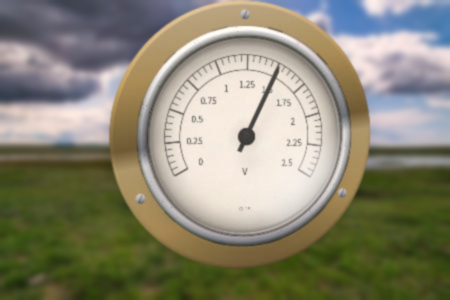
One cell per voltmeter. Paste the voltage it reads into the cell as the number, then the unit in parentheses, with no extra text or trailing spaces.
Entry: 1.5 (V)
